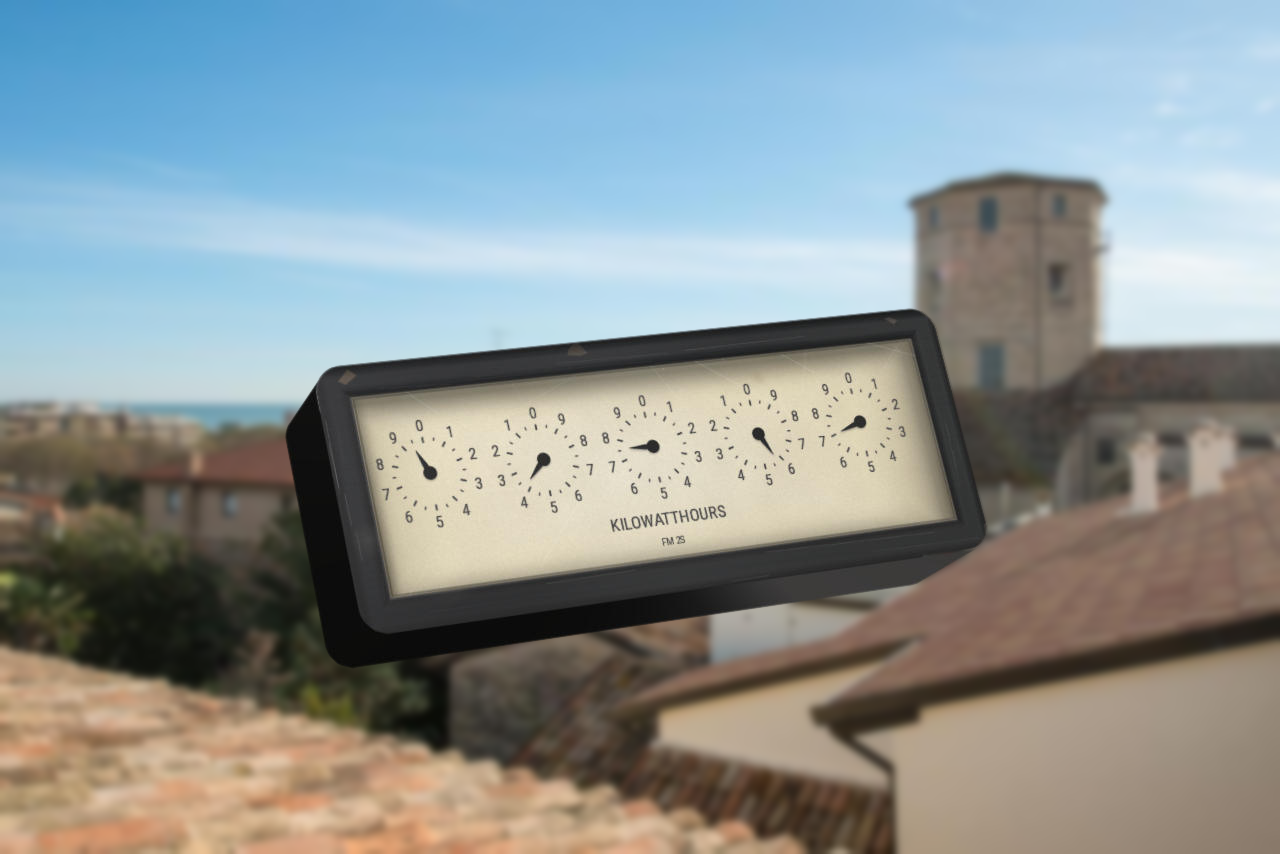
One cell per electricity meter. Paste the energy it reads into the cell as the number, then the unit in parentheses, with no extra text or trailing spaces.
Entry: 93757 (kWh)
